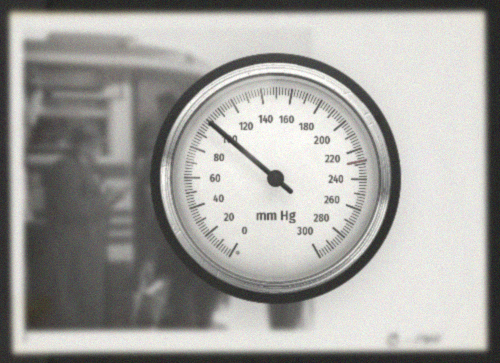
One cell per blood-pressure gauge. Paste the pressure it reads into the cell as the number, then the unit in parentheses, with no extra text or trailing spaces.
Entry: 100 (mmHg)
